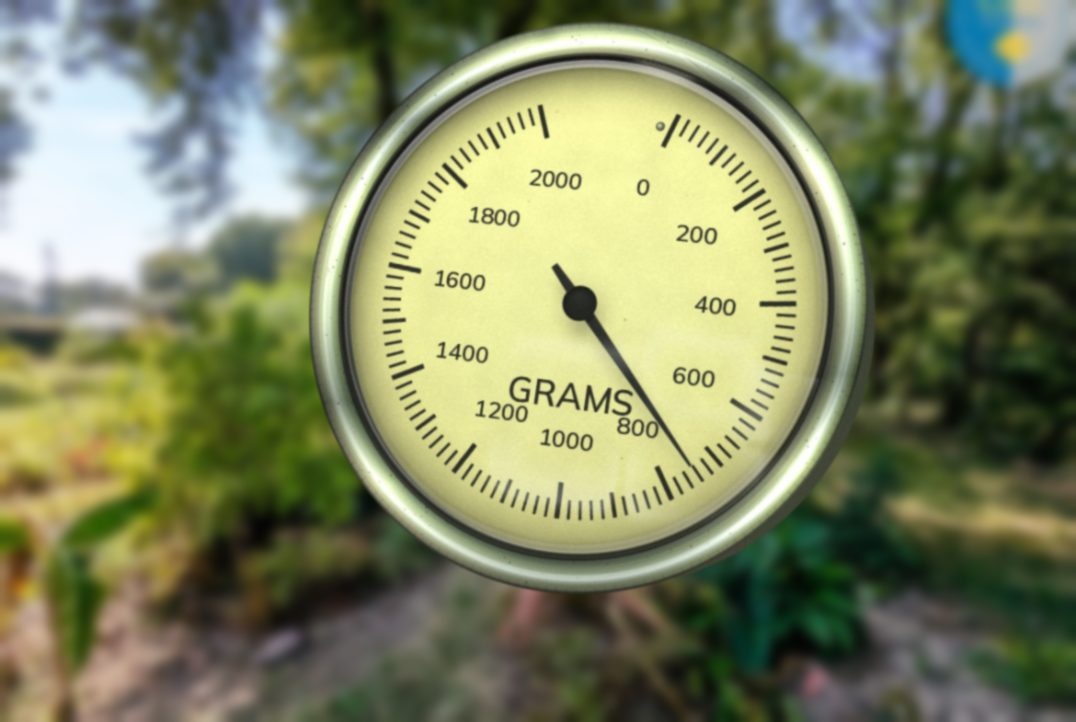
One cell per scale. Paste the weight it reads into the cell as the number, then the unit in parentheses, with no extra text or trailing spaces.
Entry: 740 (g)
